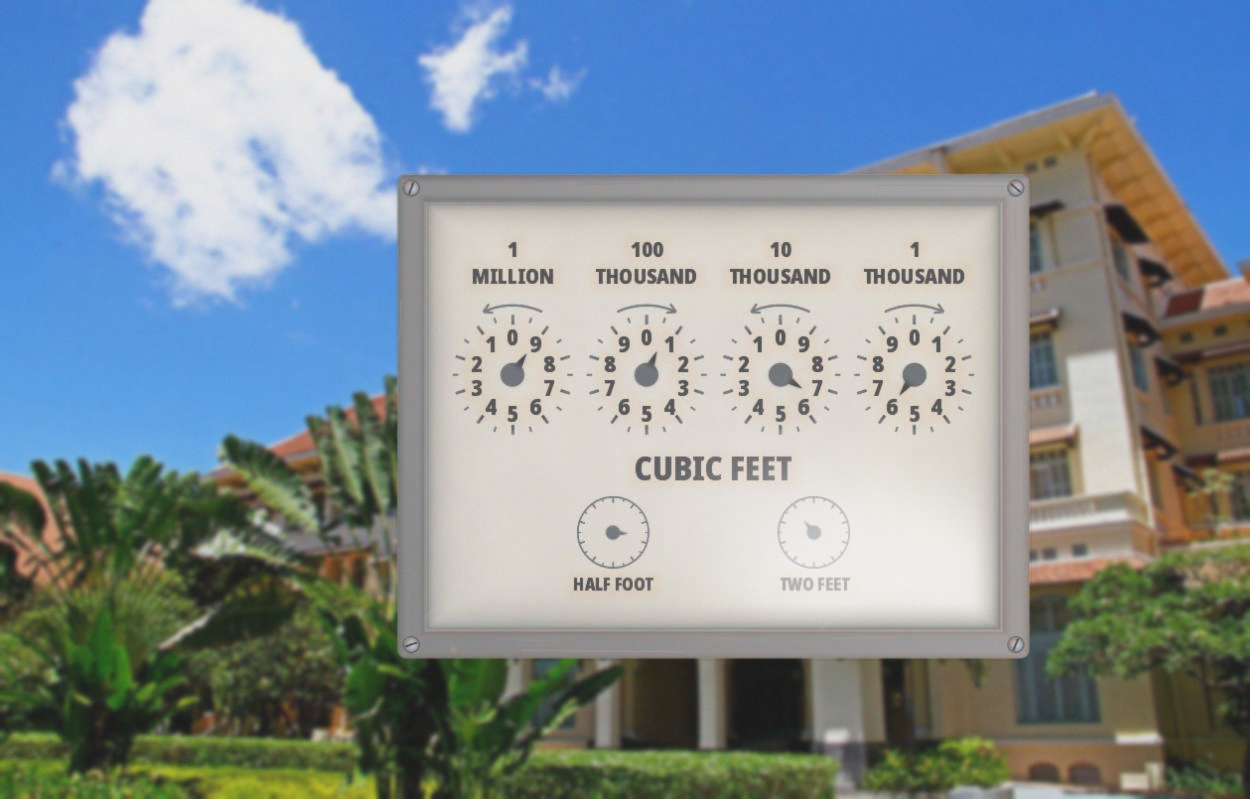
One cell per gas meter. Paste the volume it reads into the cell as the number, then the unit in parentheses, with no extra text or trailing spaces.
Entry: 906600 (ft³)
